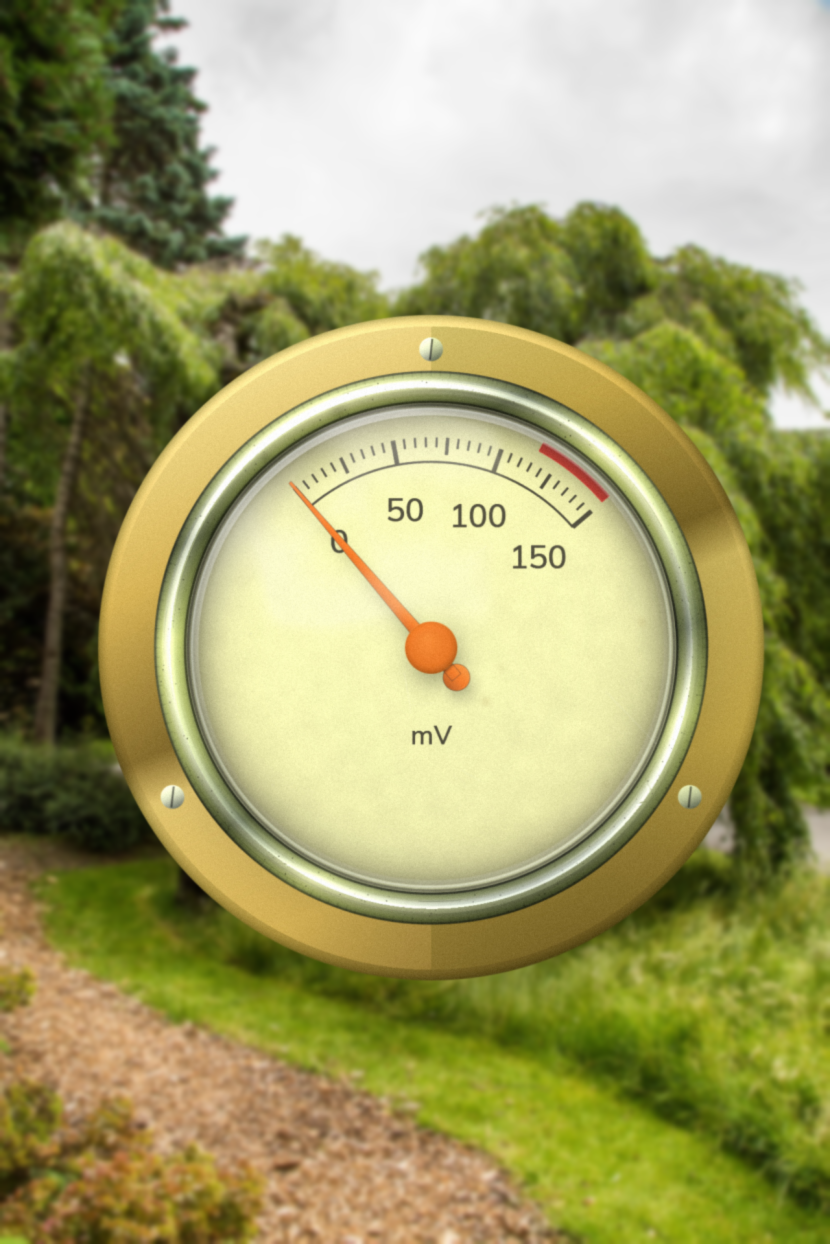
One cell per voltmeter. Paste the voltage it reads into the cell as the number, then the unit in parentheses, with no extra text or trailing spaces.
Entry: 0 (mV)
